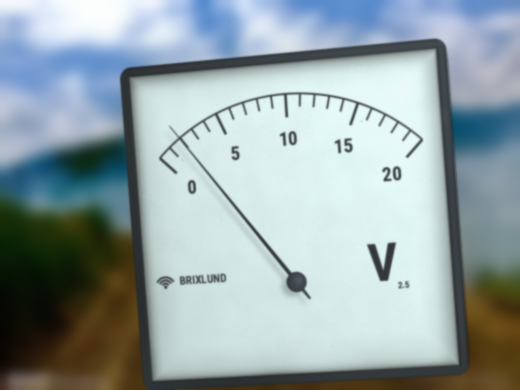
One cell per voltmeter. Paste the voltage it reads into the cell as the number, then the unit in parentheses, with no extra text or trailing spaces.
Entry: 2 (V)
